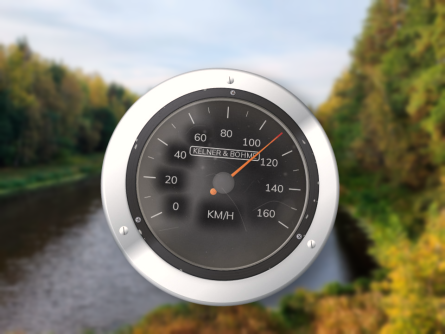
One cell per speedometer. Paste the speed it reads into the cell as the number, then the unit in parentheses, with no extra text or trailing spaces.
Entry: 110 (km/h)
